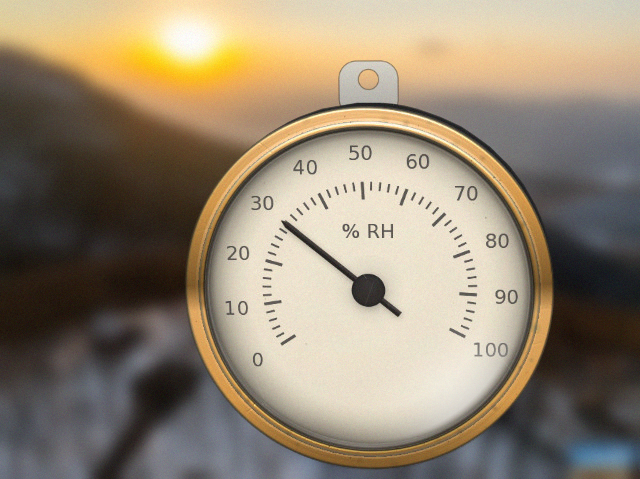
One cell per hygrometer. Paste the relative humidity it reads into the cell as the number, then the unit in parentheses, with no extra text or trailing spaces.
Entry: 30 (%)
